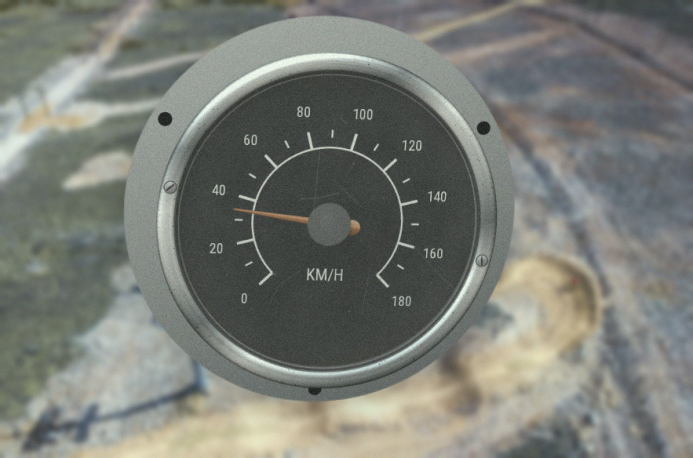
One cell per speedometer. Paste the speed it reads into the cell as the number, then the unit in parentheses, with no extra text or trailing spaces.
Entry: 35 (km/h)
